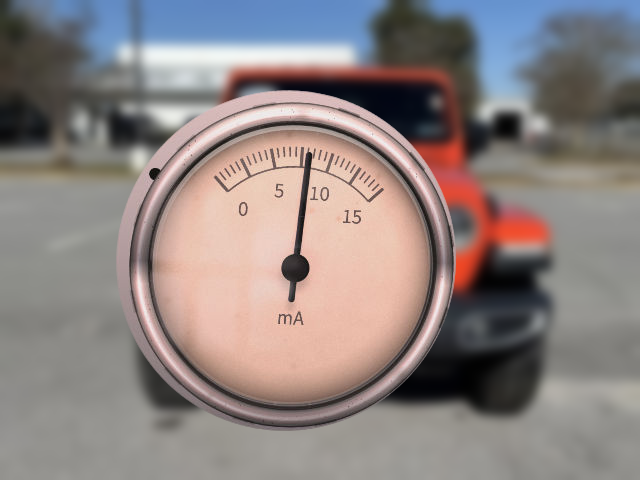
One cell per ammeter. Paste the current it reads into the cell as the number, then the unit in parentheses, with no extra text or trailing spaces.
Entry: 8 (mA)
